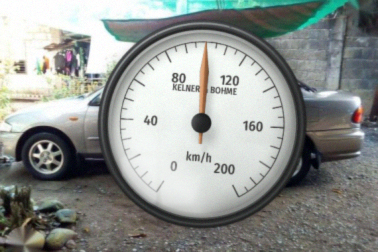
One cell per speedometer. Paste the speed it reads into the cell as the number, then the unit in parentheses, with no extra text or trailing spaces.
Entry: 100 (km/h)
